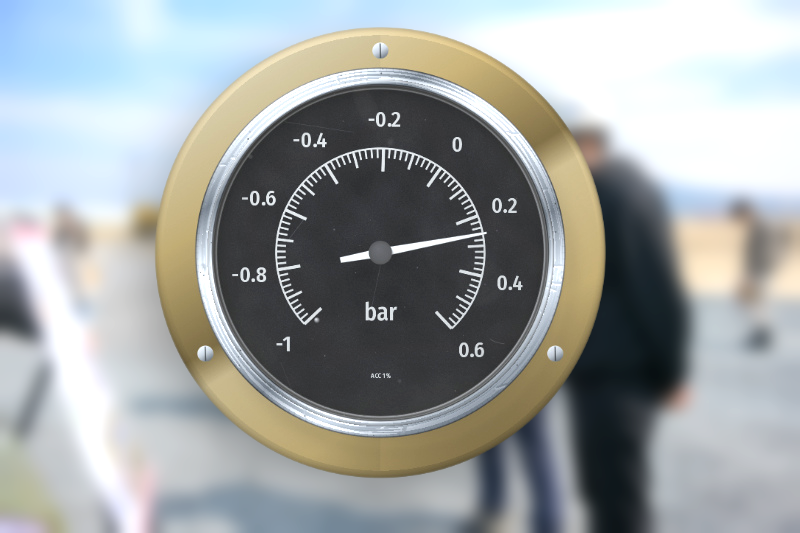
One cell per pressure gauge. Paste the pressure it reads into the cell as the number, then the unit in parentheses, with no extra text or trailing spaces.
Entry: 0.26 (bar)
